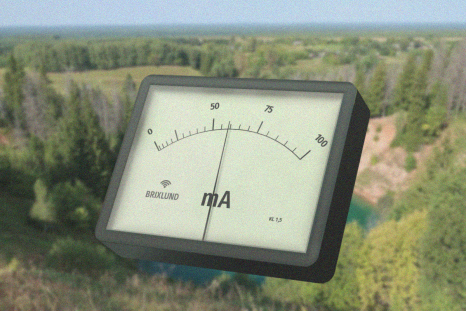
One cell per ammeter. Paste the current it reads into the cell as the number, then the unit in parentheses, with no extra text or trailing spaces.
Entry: 60 (mA)
